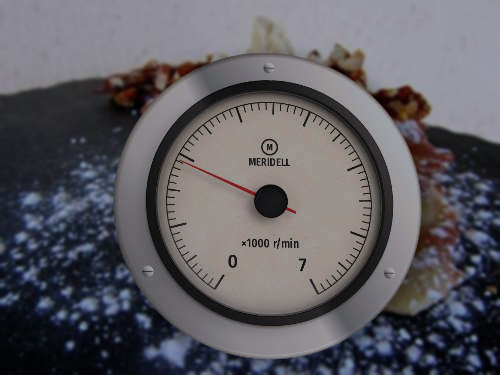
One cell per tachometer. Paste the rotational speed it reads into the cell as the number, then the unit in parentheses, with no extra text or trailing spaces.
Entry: 1900 (rpm)
